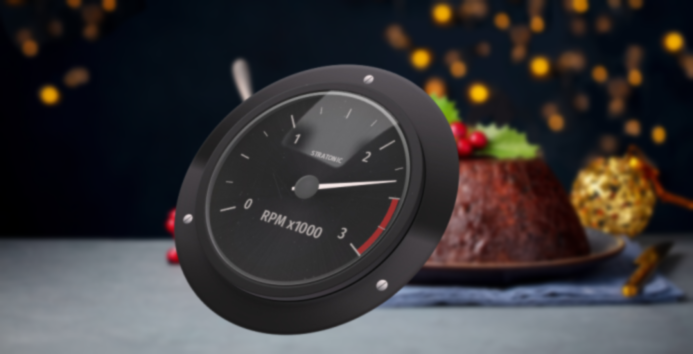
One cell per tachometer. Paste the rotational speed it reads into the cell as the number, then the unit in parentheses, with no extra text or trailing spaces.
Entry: 2375 (rpm)
